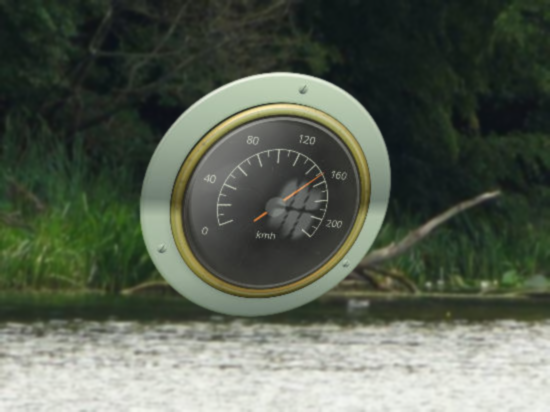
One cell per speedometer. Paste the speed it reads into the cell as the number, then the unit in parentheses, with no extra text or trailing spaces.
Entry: 150 (km/h)
